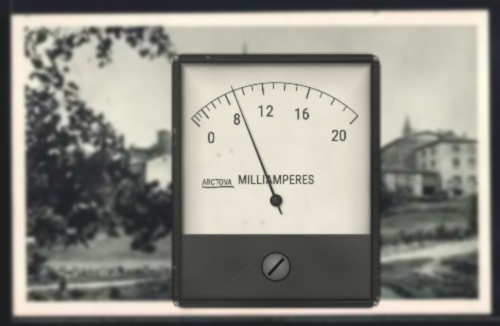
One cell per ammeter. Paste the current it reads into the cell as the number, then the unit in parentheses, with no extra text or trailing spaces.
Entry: 9 (mA)
